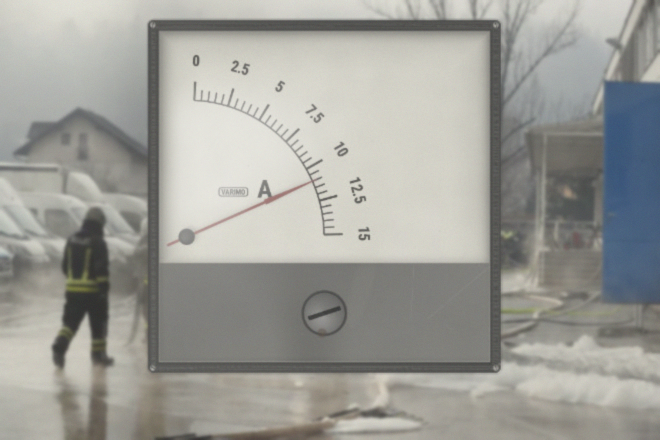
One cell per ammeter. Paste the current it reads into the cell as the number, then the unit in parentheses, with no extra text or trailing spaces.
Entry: 11 (A)
